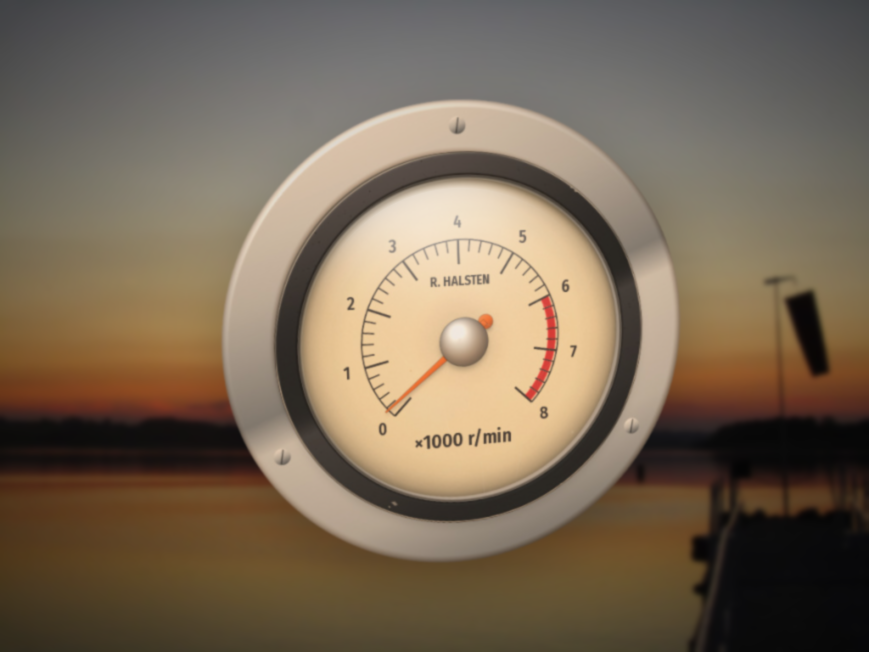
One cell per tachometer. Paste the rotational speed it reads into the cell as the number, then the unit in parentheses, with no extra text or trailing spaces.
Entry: 200 (rpm)
